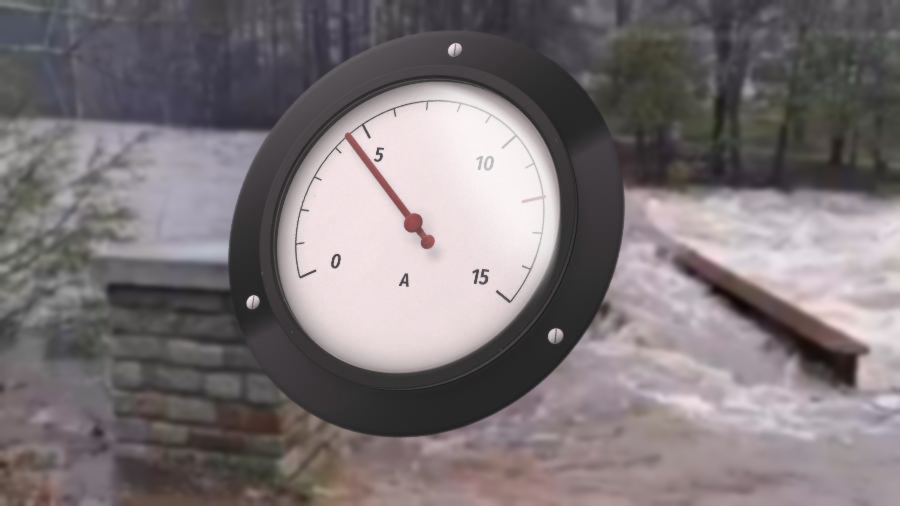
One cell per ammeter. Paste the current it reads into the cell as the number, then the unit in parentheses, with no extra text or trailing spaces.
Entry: 4.5 (A)
